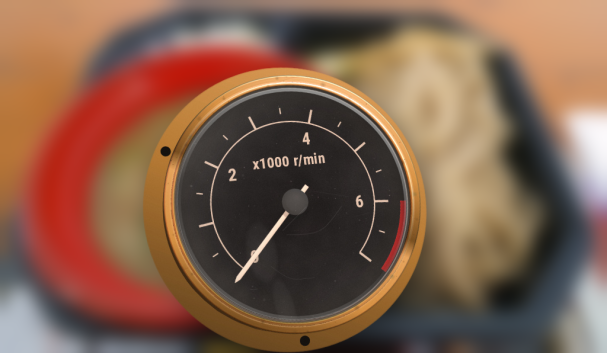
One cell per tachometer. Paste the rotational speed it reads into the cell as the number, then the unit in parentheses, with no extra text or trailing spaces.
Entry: 0 (rpm)
